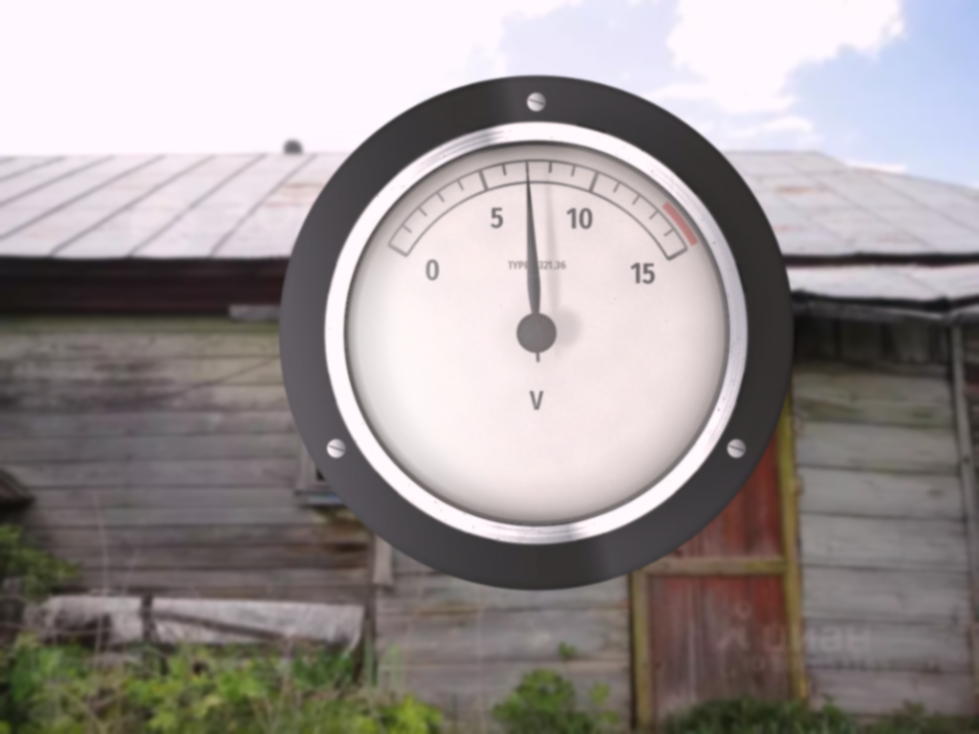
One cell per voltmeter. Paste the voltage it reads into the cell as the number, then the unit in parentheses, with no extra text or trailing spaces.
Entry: 7 (V)
